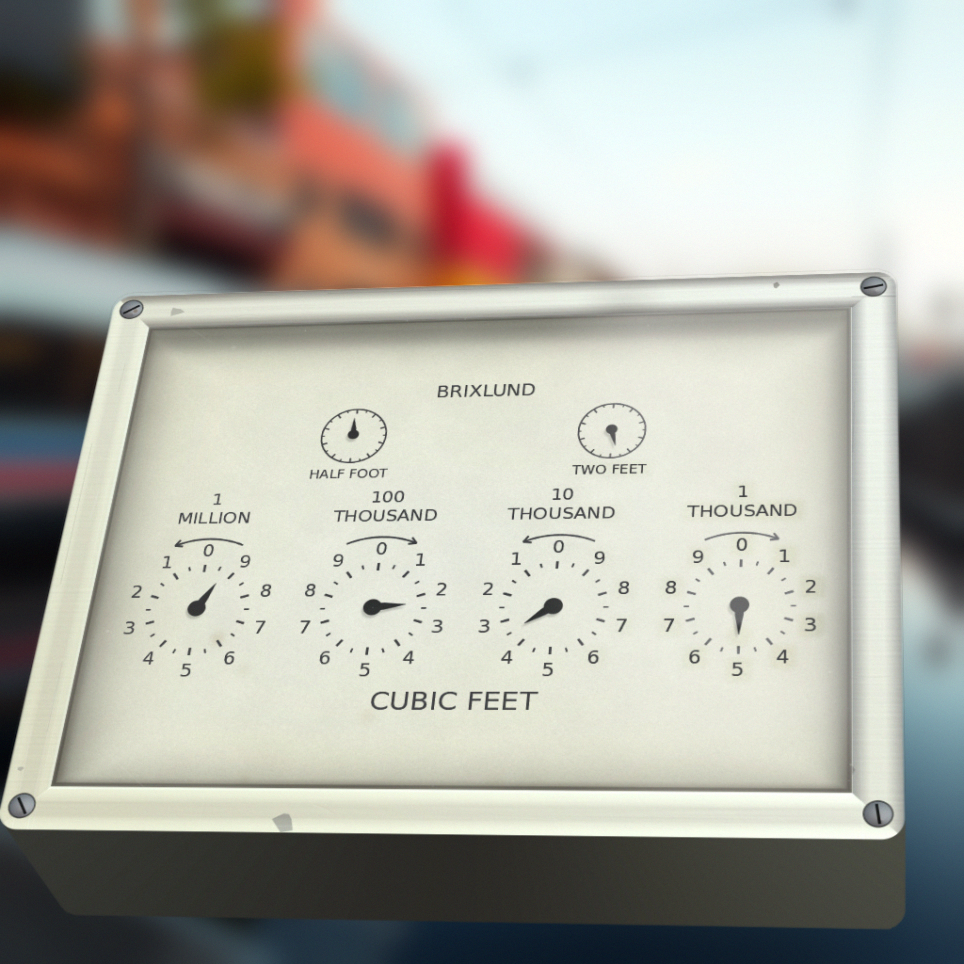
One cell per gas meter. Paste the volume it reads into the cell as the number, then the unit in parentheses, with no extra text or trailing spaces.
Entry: 923500 (ft³)
